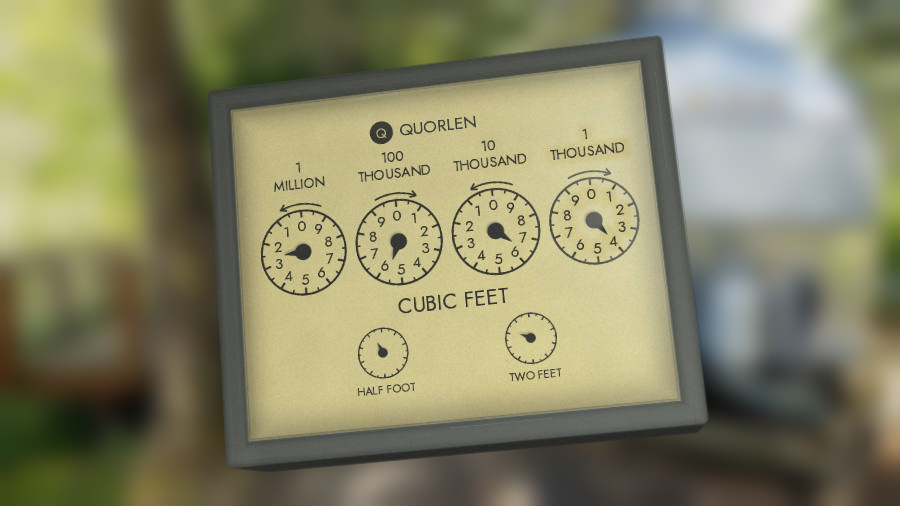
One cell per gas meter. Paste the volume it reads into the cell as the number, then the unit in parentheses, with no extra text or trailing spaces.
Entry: 256400 (ft³)
